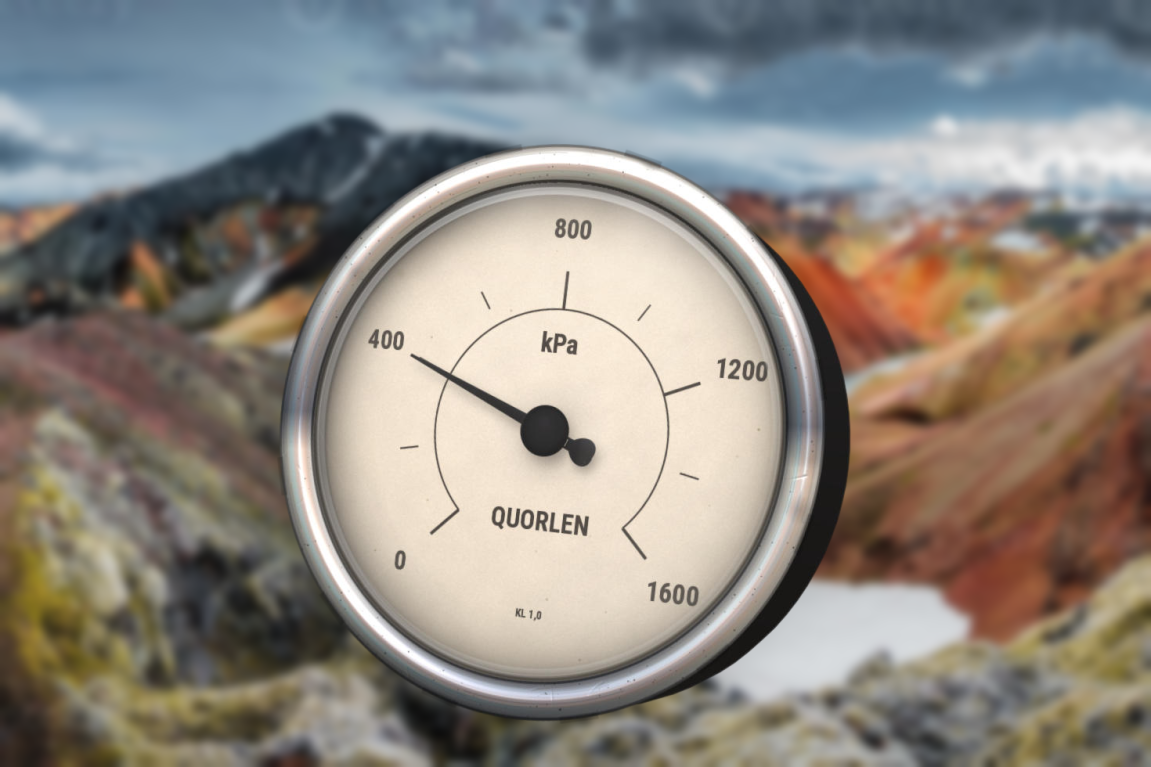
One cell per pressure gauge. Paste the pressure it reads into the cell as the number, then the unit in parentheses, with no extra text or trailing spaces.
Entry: 400 (kPa)
